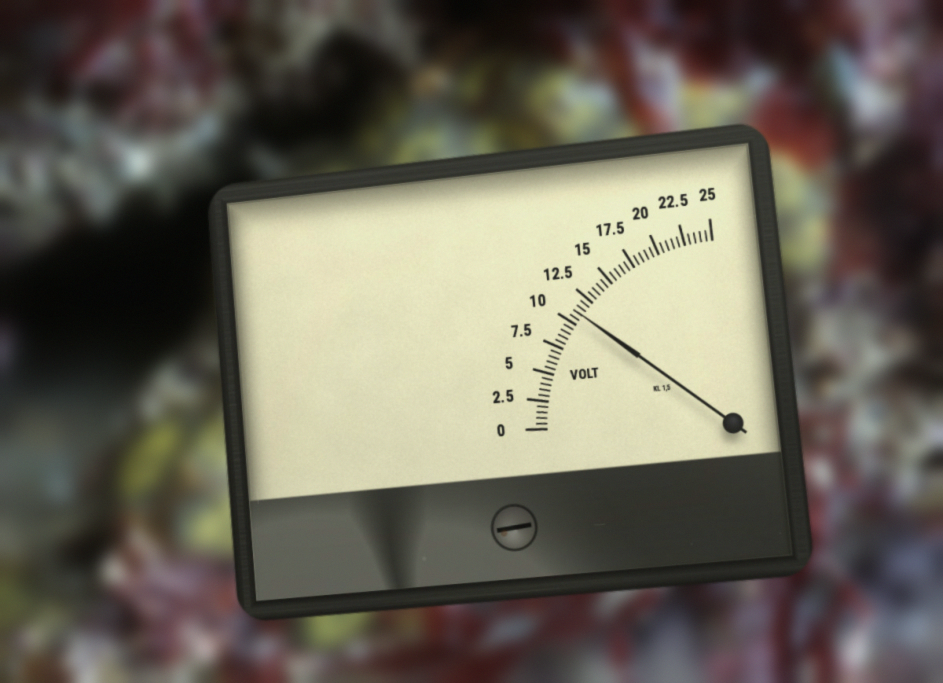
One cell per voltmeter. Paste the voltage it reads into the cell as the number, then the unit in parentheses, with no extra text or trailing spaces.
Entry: 11 (V)
